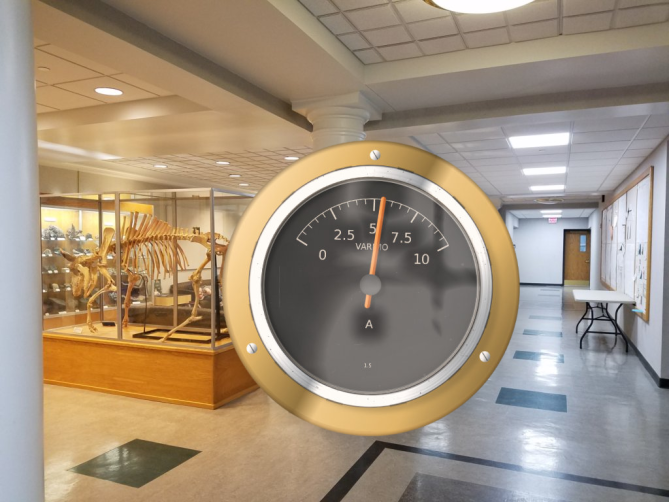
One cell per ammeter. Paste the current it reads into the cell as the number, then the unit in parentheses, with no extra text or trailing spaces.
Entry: 5.5 (A)
